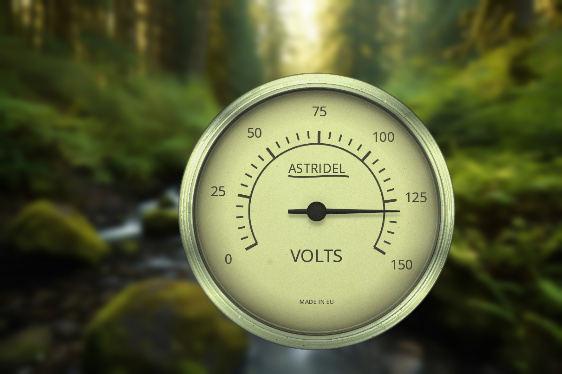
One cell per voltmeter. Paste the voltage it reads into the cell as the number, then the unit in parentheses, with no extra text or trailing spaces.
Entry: 130 (V)
